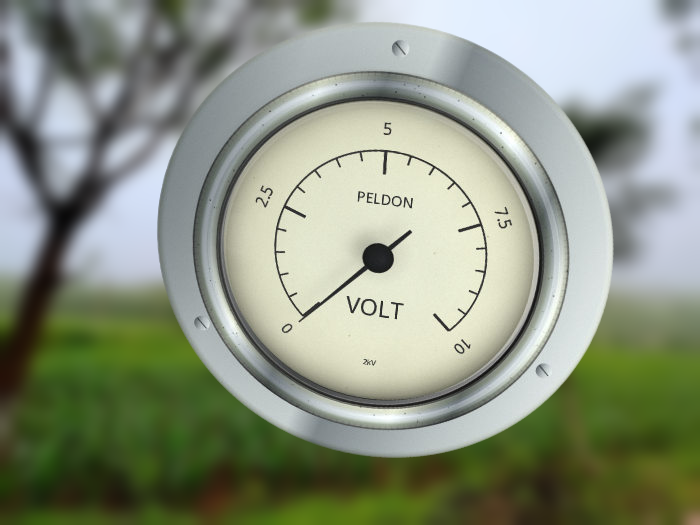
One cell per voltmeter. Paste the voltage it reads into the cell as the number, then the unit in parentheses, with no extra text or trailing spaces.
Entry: 0 (V)
